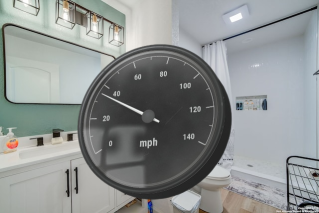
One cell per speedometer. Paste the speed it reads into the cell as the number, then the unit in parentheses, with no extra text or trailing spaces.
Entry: 35 (mph)
